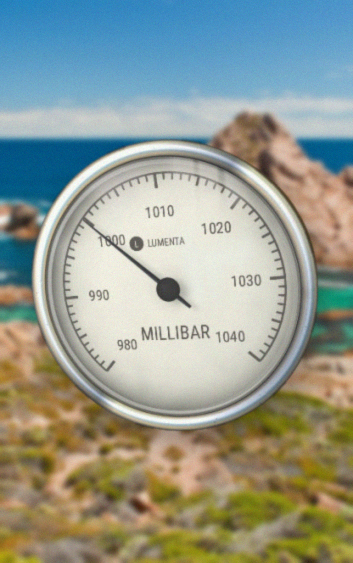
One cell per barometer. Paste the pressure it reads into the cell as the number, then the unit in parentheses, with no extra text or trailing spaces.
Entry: 1000 (mbar)
